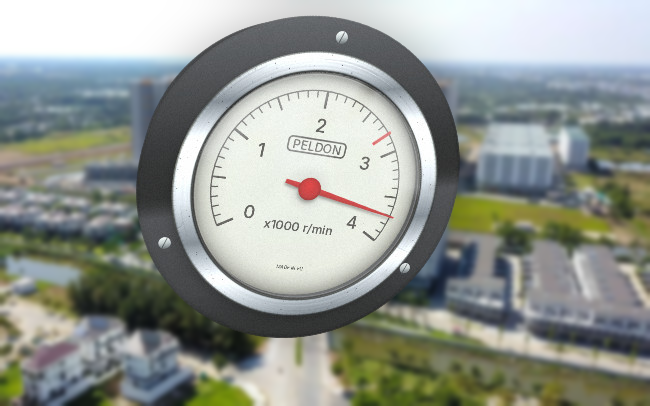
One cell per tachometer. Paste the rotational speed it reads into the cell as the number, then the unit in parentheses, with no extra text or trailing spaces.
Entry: 3700 (rpm)
